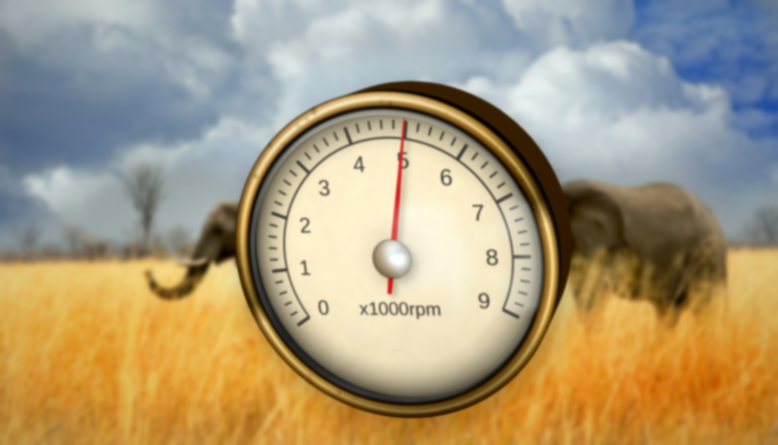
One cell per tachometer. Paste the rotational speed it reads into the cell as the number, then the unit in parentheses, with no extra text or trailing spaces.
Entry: 5000 (rpm)
